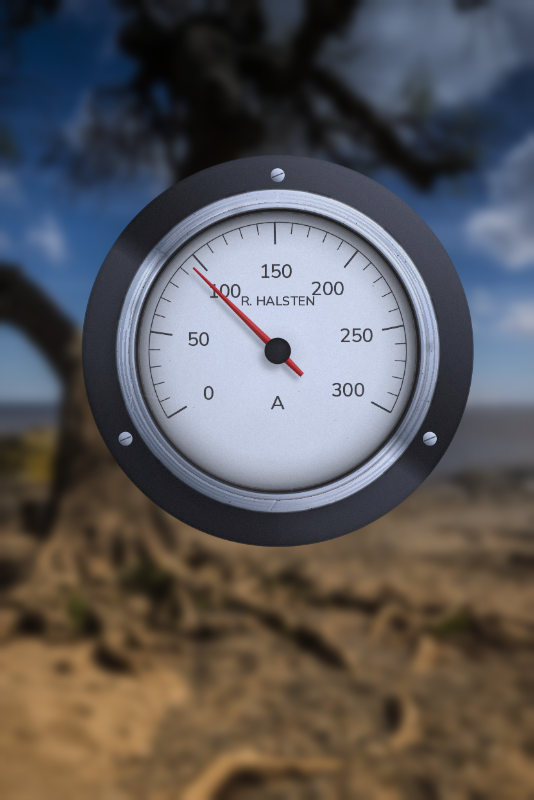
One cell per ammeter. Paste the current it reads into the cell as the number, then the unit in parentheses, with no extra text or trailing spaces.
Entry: 95 (A)
